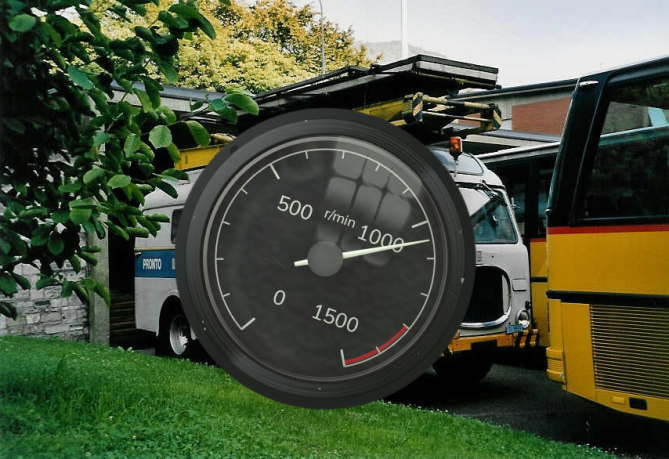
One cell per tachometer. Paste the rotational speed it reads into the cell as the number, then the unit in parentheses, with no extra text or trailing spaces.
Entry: 1050 (rpm)
